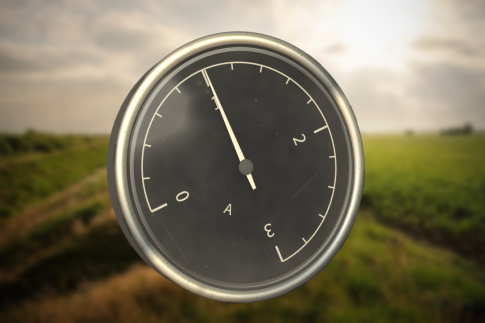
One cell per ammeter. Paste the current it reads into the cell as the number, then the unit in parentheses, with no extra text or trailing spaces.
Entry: 1 (A)
